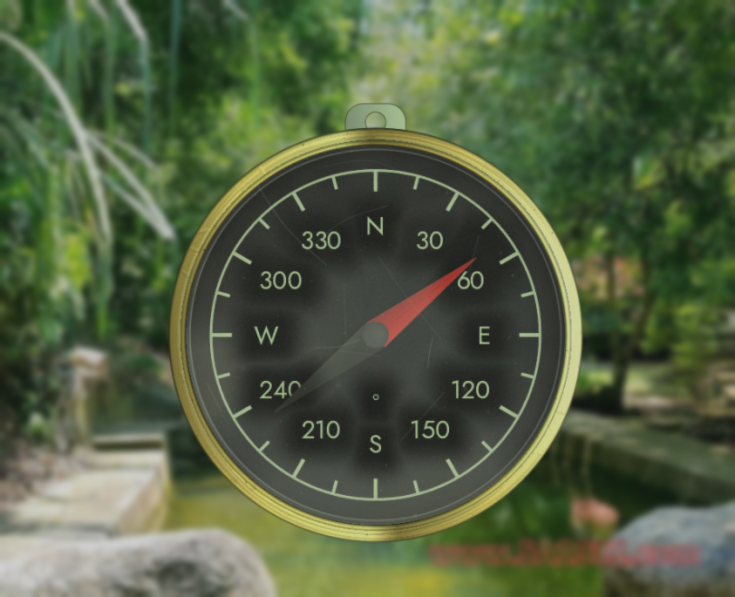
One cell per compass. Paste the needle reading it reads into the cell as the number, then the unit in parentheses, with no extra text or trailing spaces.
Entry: 52.5 (°)
